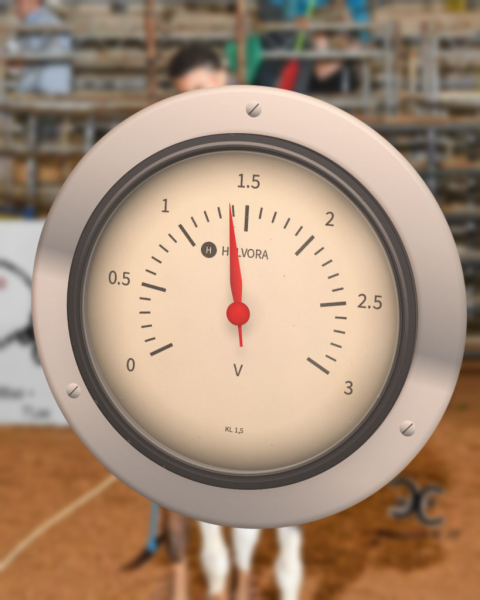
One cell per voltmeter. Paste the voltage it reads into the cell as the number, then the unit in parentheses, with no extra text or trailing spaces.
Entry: 1.4 (V)
